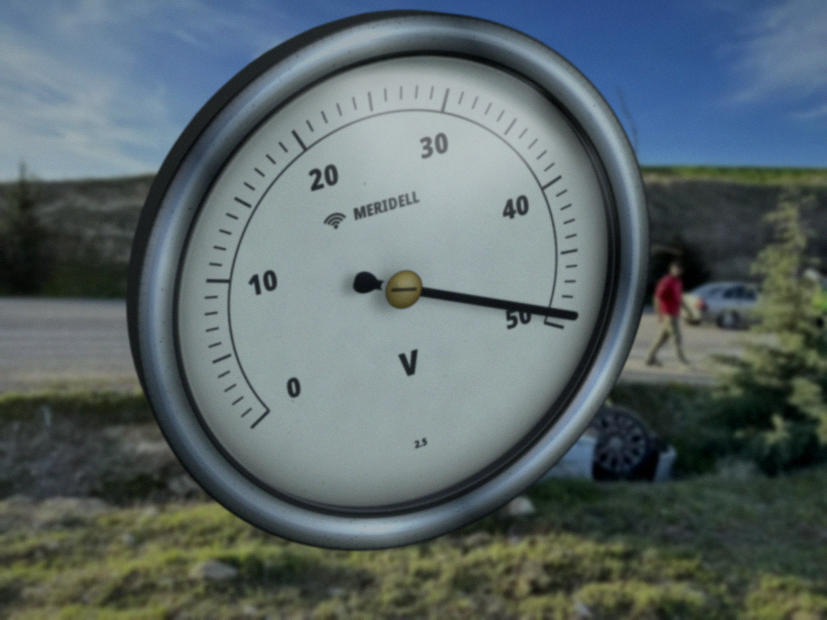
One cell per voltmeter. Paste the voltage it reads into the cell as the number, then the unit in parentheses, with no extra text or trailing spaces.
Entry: 49 (V)
